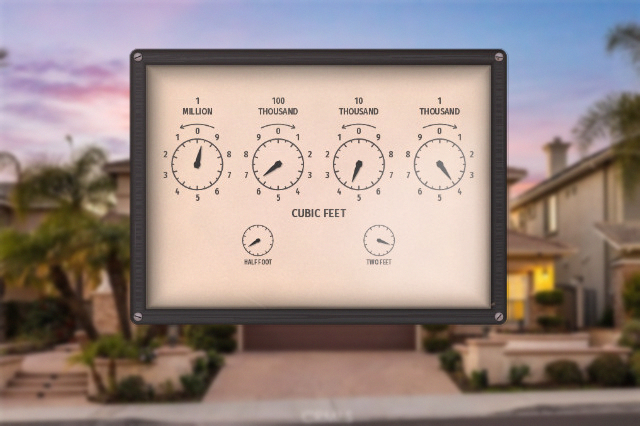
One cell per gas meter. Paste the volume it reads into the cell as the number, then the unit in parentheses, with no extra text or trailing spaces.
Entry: 964400 (ft³)
